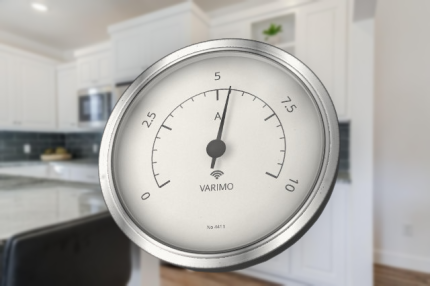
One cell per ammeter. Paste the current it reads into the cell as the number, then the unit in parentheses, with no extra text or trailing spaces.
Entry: 5.5 (A)
